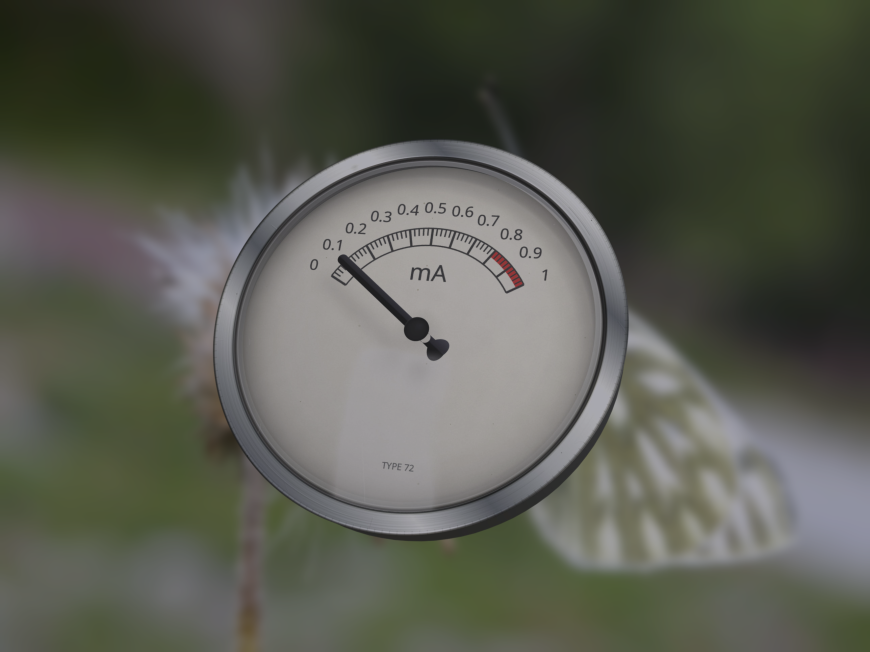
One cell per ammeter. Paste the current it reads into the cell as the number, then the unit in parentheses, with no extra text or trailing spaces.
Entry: 0.08 (mA)
